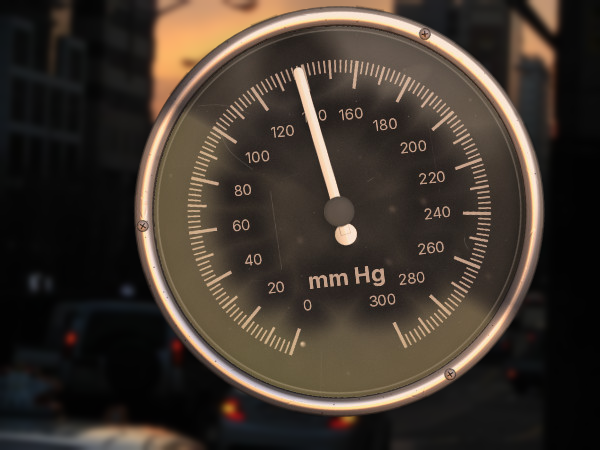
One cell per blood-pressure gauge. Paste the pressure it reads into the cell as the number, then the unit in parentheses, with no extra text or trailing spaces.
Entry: 138 (mmHg)
